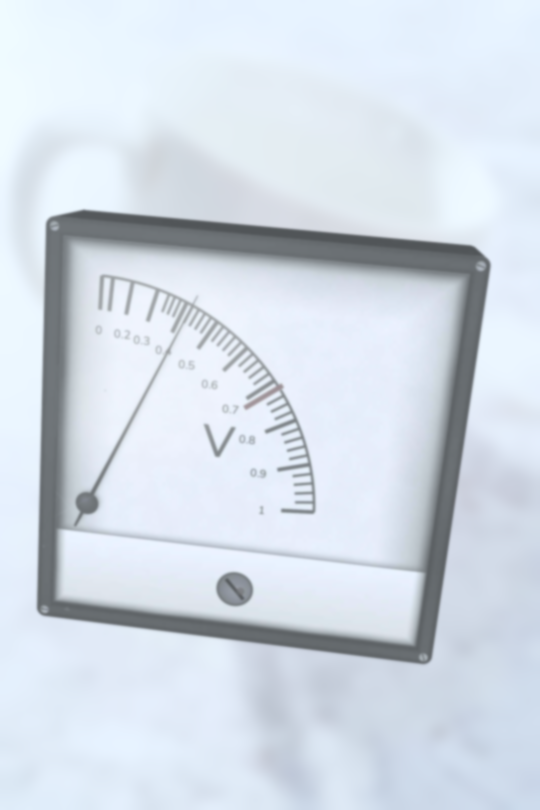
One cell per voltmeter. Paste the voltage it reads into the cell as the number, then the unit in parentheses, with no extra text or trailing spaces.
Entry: 0.42 (V)
